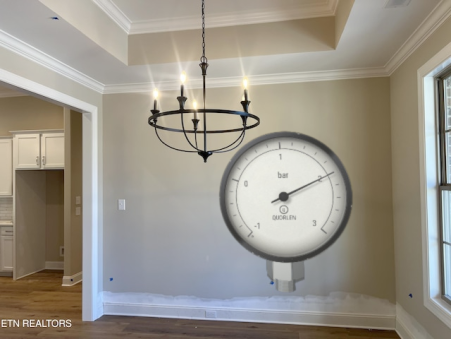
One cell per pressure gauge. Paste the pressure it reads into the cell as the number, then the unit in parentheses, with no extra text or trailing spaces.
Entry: 2 (bar)
